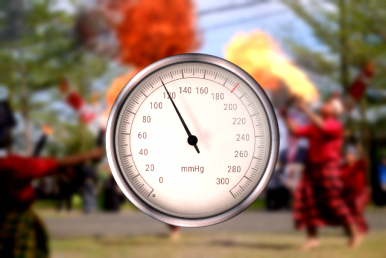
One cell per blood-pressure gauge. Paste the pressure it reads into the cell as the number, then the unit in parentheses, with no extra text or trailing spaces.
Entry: 120 (mmHg)
